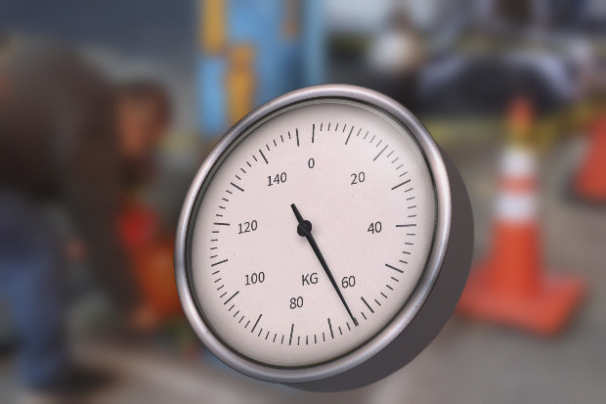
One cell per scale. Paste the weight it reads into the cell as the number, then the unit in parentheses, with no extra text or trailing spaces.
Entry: 64 (kg)
